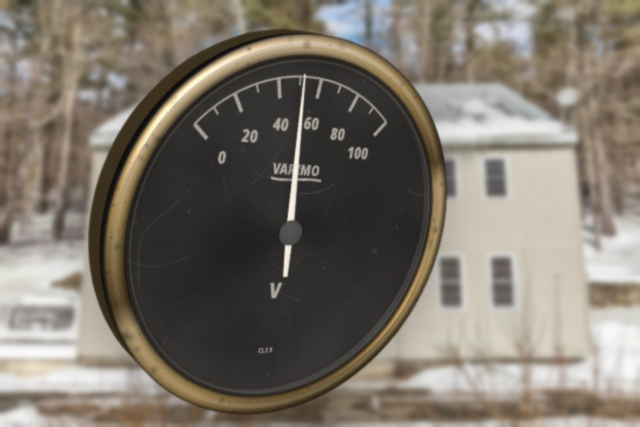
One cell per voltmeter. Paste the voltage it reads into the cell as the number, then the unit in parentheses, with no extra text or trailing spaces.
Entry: 50 (V)
